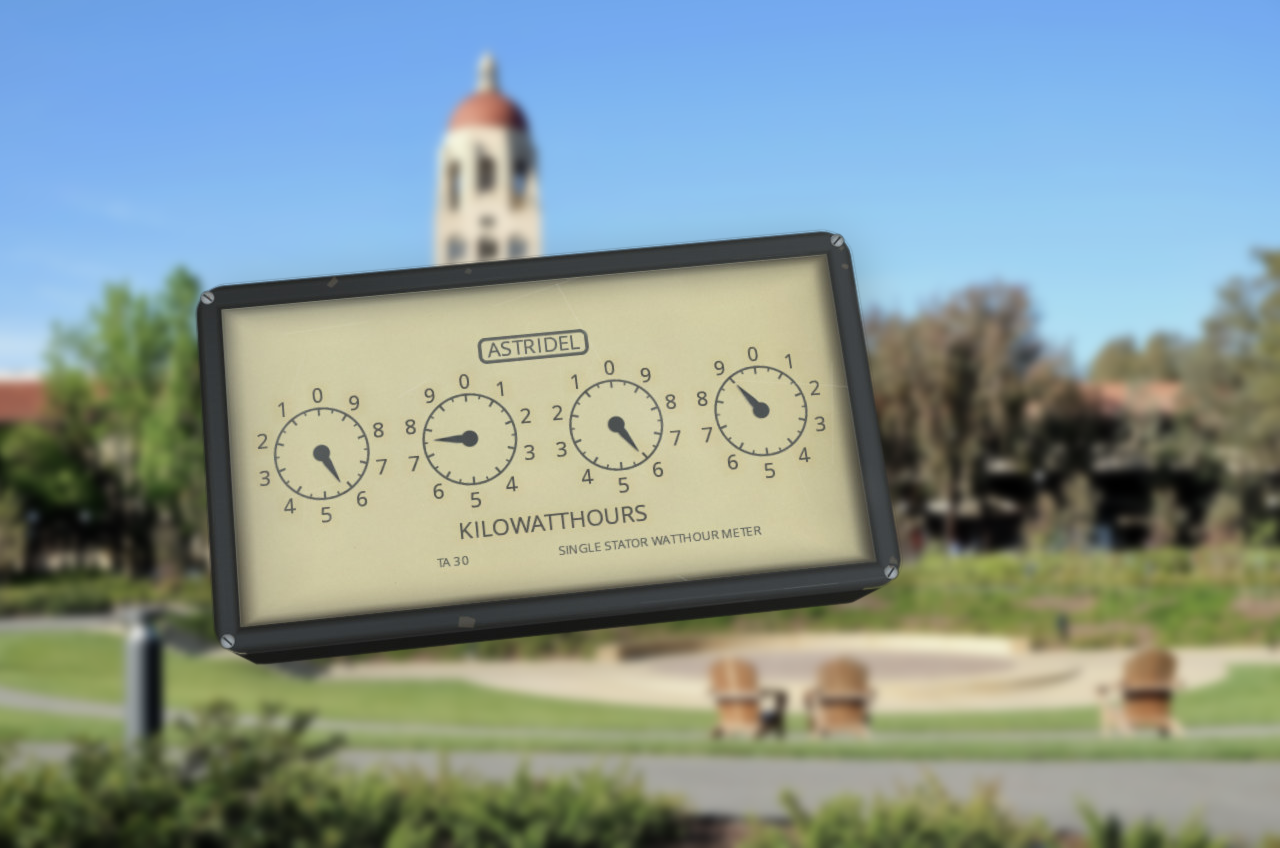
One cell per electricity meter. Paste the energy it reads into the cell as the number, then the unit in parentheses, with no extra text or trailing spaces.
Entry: 5759 (kWh)
